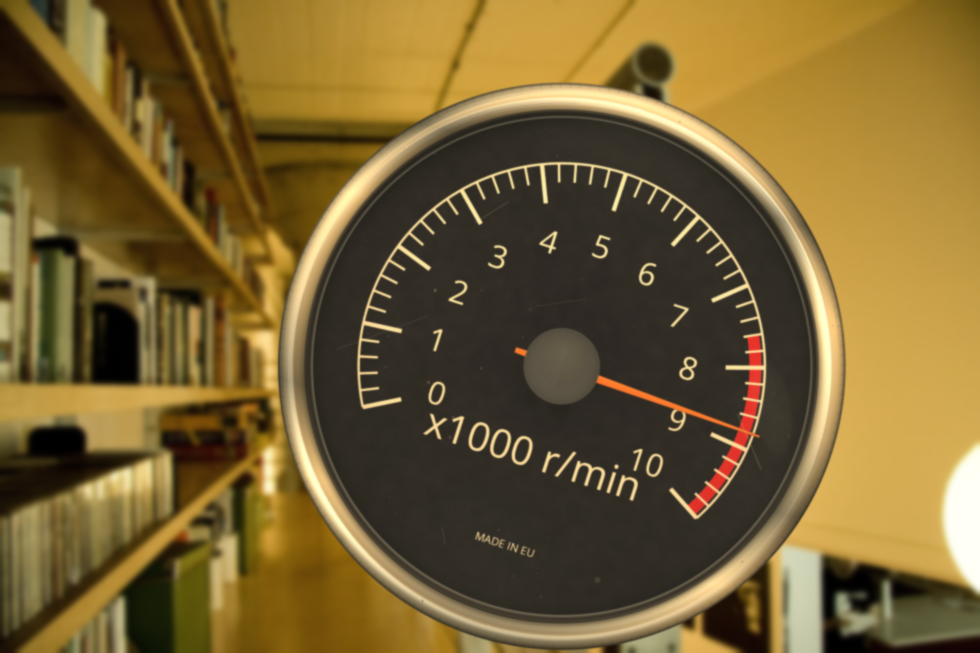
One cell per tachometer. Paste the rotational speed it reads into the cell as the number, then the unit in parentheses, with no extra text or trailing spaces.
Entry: 8800 (rpm)
